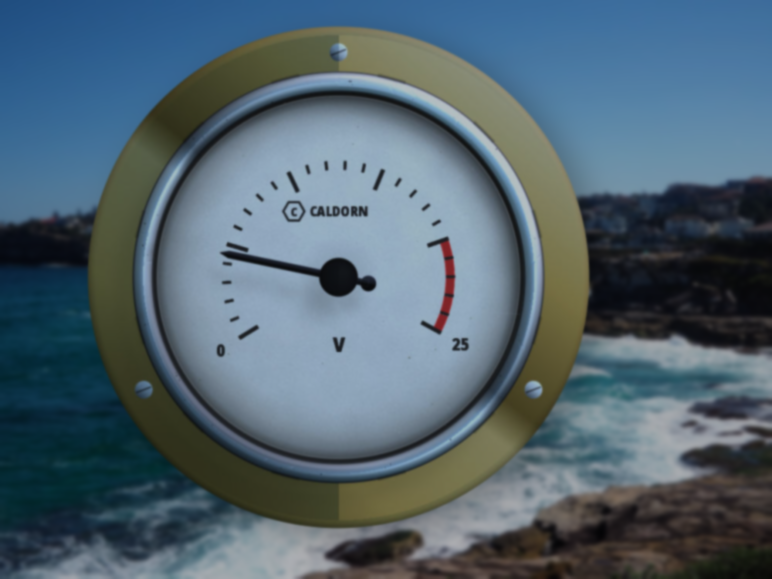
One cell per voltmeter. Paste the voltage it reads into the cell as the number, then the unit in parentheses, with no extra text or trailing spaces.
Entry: 4.5 (V)
